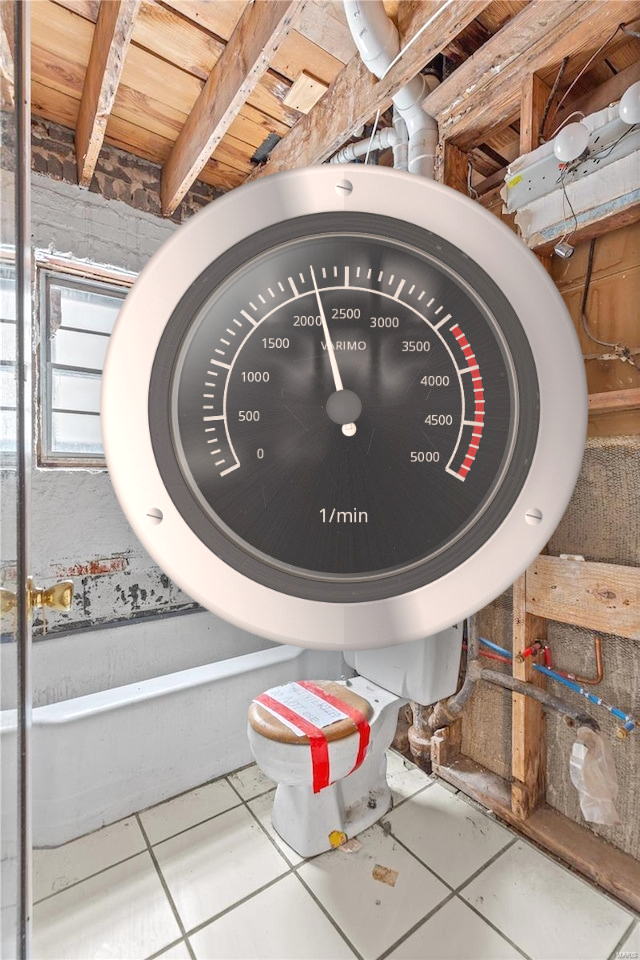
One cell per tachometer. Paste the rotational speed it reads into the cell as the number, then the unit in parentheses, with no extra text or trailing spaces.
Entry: 2200 (rpm)
